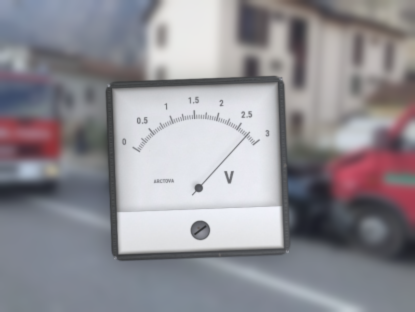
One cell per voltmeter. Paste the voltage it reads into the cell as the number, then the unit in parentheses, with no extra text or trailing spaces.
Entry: 2.75 (V)
